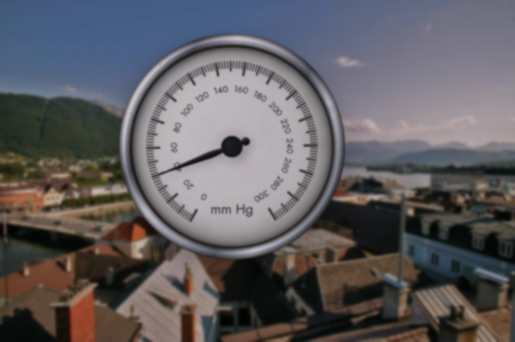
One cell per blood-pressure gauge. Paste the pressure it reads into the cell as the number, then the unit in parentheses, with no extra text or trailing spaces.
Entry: 40 (mmHg)
